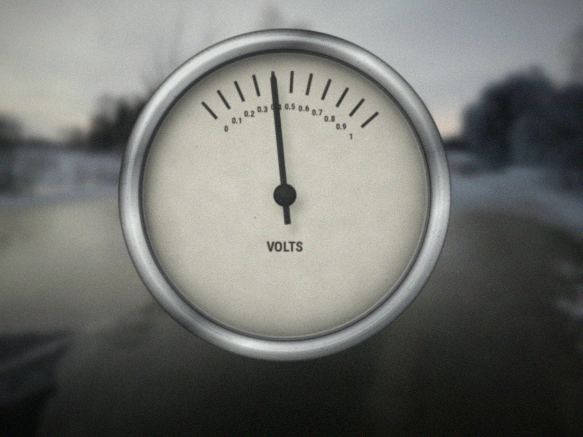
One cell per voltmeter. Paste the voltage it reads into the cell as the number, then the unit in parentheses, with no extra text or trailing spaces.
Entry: 0.4 (V)
